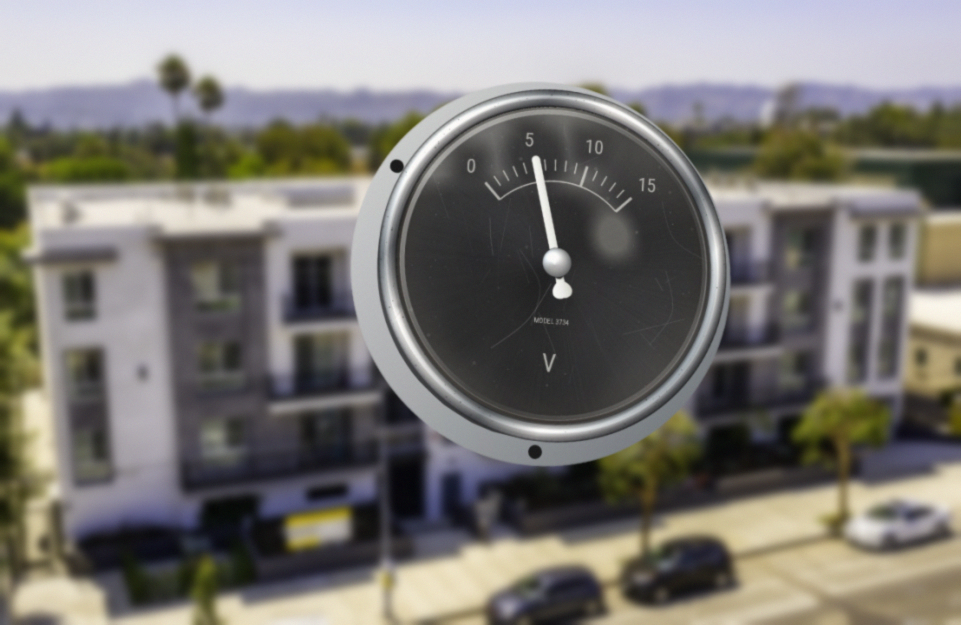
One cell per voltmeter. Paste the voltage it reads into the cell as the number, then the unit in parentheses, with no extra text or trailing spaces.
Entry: 5 (V)
